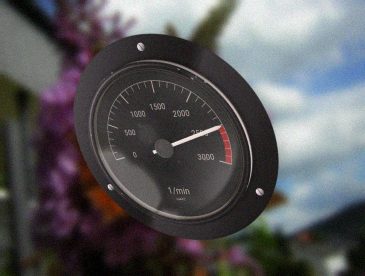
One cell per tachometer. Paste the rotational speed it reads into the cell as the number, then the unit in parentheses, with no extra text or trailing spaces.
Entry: 2500 (rpm)
